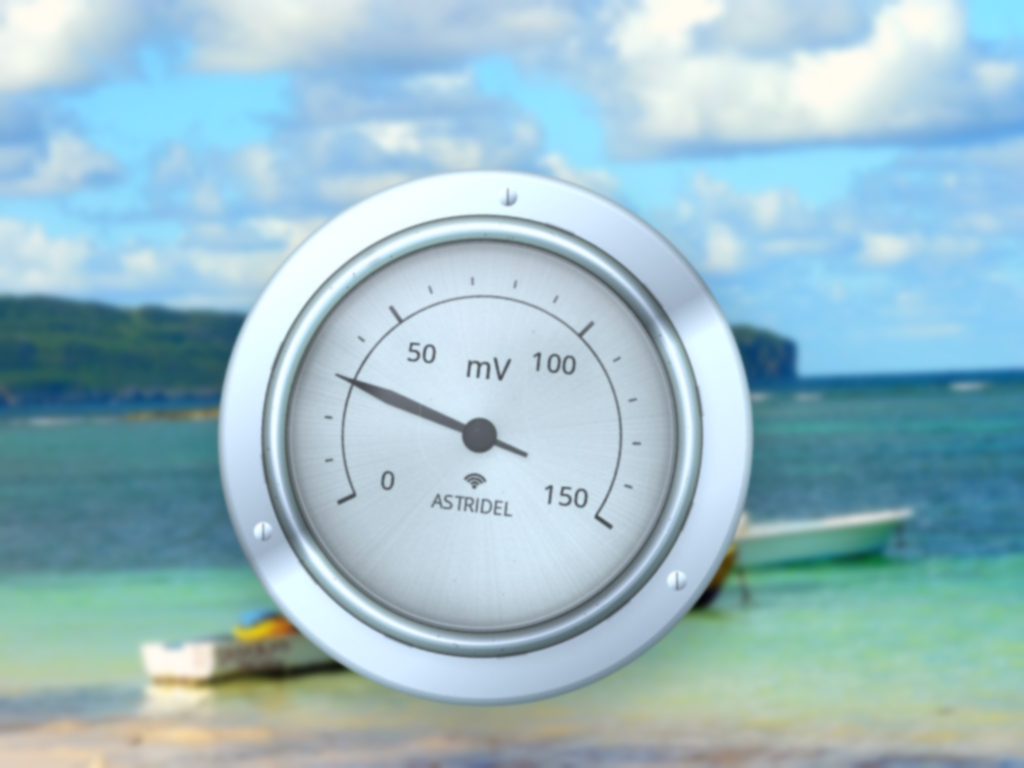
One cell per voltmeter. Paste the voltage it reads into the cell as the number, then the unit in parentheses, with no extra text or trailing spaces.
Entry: 30 (mV)
